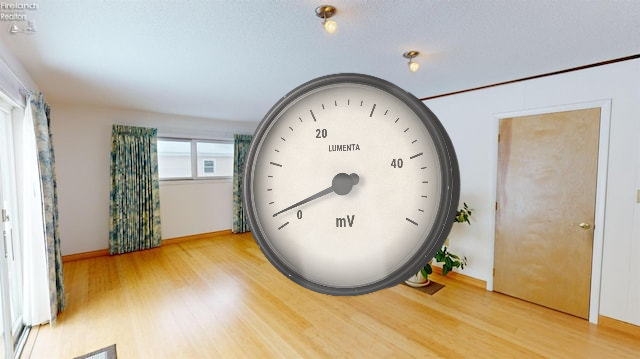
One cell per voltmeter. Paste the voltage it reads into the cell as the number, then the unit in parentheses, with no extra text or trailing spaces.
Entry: 2 (mV)
